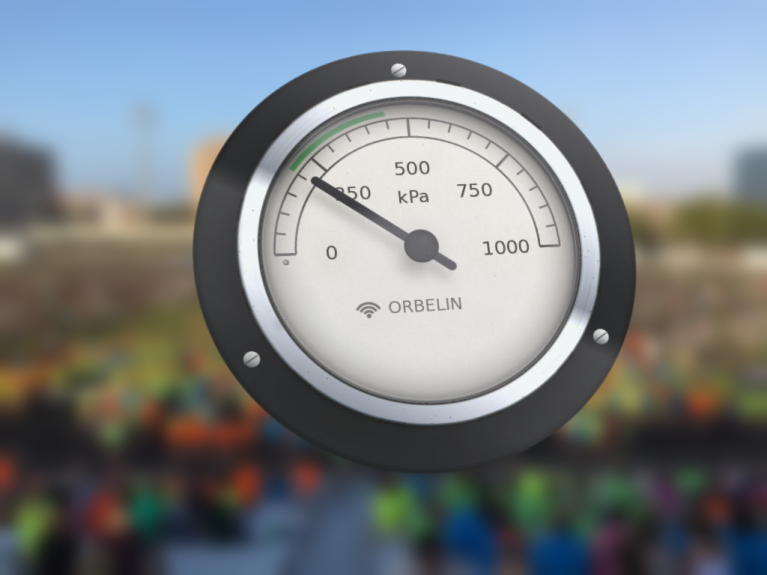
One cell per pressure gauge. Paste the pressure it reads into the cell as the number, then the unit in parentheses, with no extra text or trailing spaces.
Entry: 200 (kPa)
